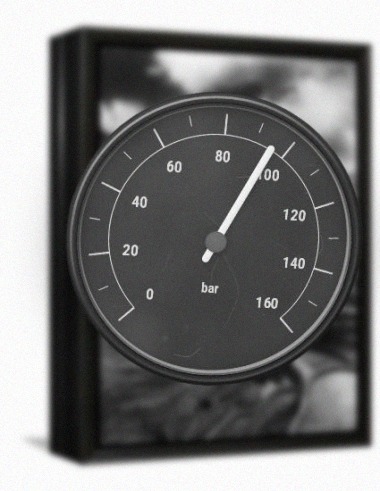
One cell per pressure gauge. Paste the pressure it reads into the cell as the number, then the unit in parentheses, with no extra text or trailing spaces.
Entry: 95 (bar)
